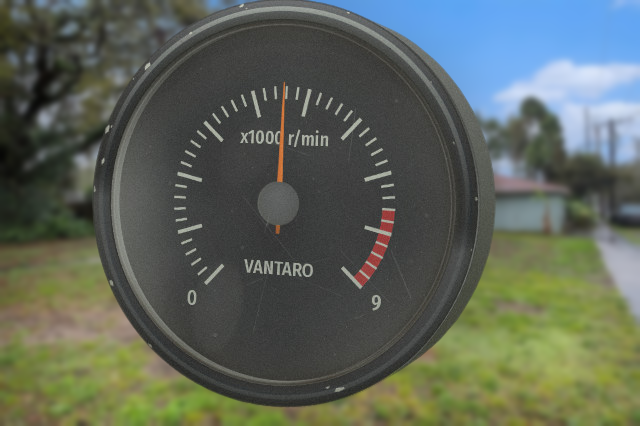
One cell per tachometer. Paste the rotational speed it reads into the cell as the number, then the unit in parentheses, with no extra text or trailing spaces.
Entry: 4600 (rpm)
